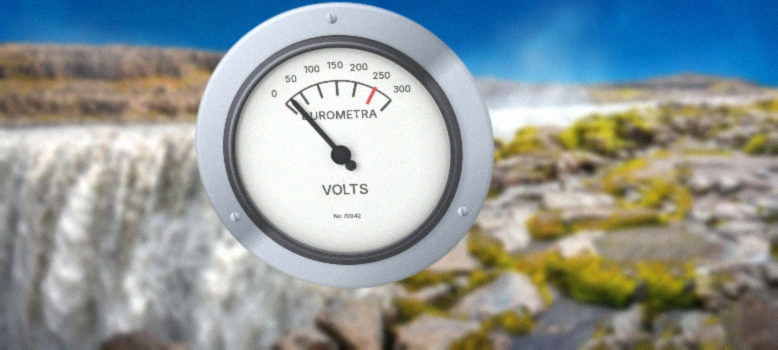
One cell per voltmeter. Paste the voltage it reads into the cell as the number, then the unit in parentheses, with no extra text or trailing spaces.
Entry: 25 (V)
